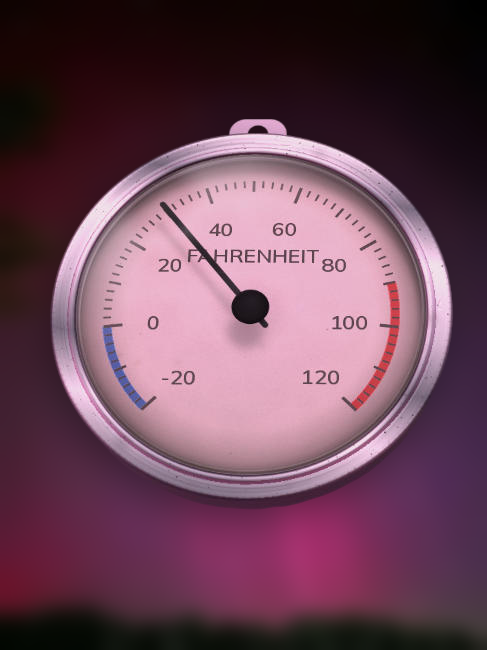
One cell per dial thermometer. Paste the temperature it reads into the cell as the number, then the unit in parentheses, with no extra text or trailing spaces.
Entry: 30 (°F)
